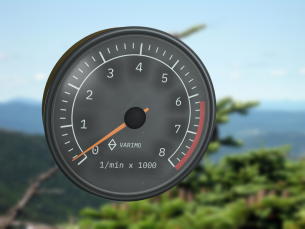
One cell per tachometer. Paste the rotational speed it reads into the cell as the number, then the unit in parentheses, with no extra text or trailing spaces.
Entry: 200 (rpm)
